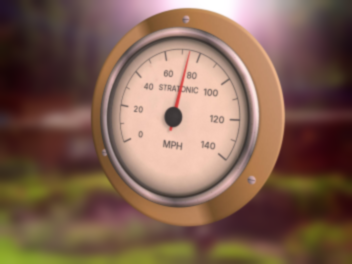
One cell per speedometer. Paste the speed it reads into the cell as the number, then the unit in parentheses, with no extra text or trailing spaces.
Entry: 75 (mph)
